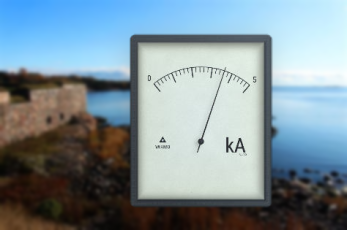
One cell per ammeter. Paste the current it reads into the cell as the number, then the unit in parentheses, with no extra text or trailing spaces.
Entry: 3.6 (kA)
